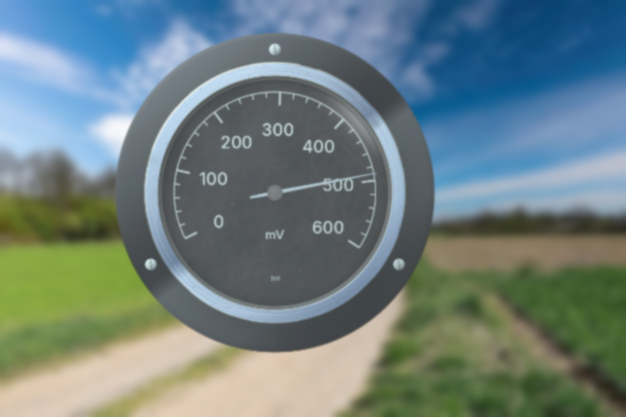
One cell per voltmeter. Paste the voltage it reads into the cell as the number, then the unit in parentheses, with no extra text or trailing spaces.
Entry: 490 (mV)
